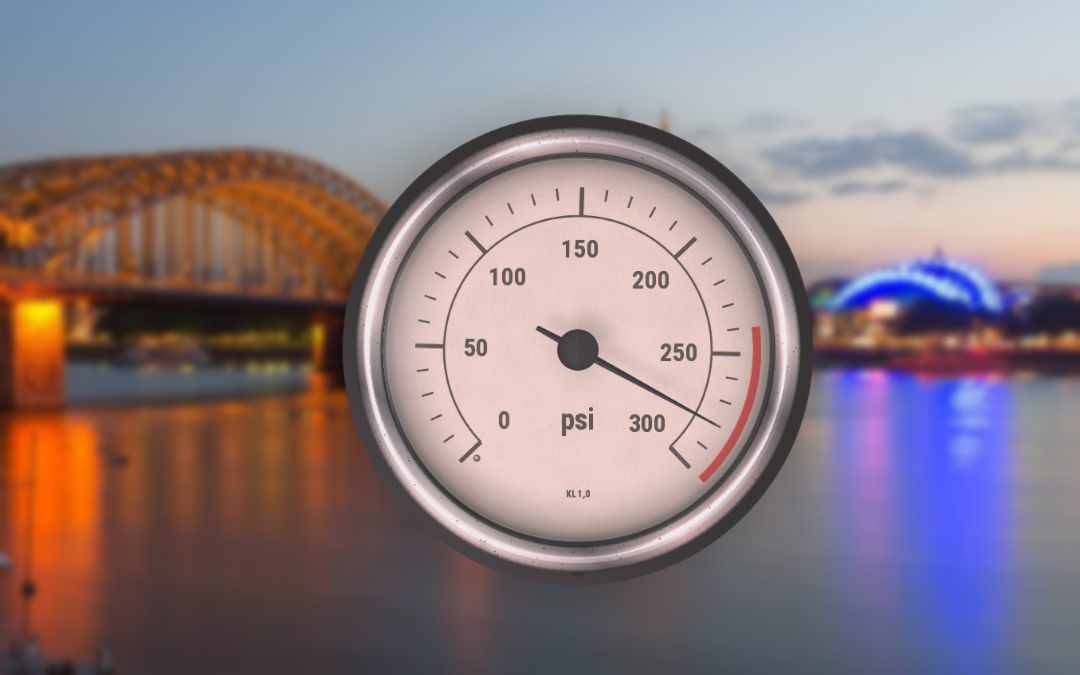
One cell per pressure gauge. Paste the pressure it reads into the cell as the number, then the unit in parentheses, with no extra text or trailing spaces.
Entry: 280 (psi)
